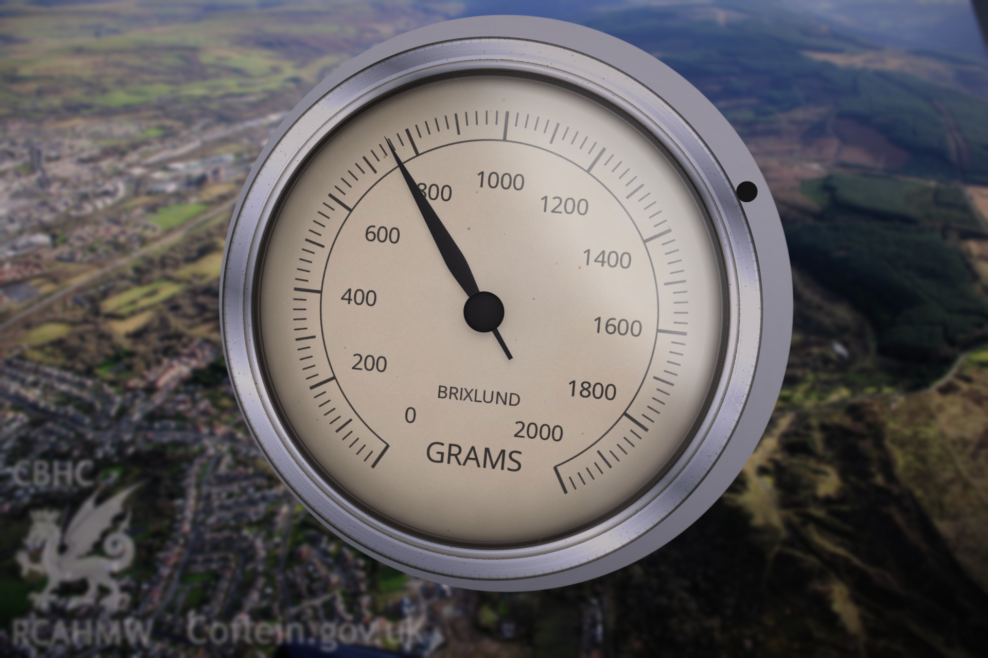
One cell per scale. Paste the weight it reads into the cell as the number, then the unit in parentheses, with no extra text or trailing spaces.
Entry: 760 (g)
